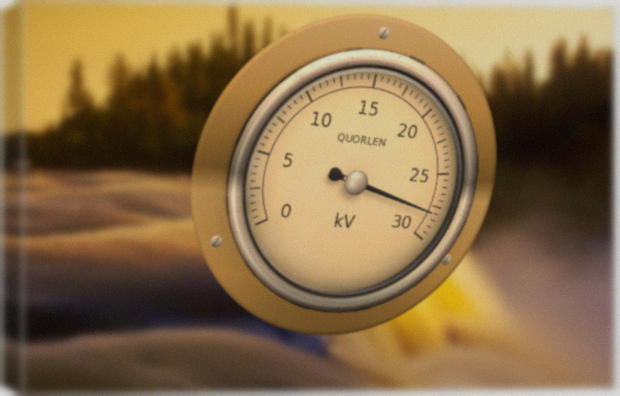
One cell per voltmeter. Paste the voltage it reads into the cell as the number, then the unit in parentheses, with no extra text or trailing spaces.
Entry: 28 (kV)
